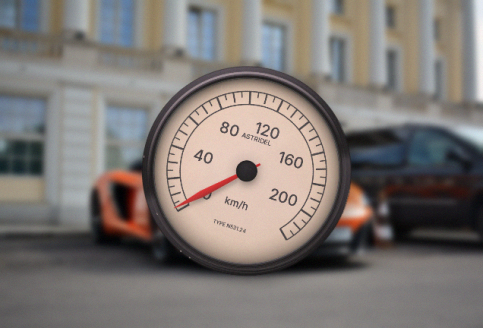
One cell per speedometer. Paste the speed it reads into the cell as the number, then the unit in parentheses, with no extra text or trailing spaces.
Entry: 2.5 (km/h)
